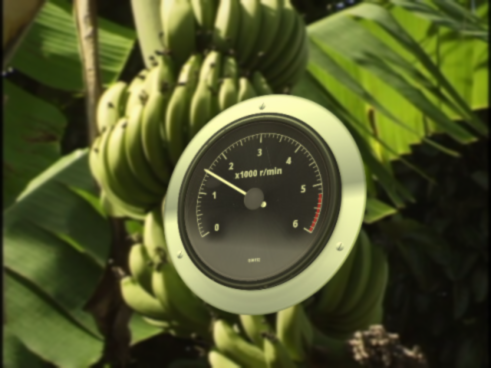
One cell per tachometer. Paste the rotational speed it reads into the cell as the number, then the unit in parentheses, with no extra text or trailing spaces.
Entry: 1500 (rpm)
